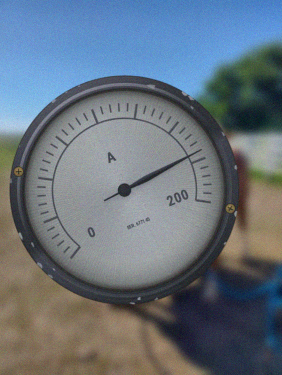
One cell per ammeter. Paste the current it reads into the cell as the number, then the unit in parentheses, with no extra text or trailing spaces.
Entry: 170 (A)
